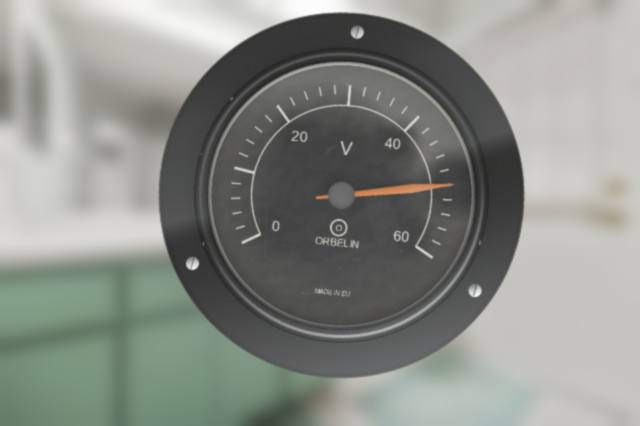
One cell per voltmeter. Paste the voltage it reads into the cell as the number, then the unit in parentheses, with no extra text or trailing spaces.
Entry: 50 (V)
